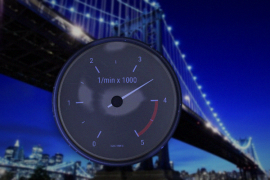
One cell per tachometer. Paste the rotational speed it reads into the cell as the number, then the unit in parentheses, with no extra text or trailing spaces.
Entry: 3500 (rpm)
